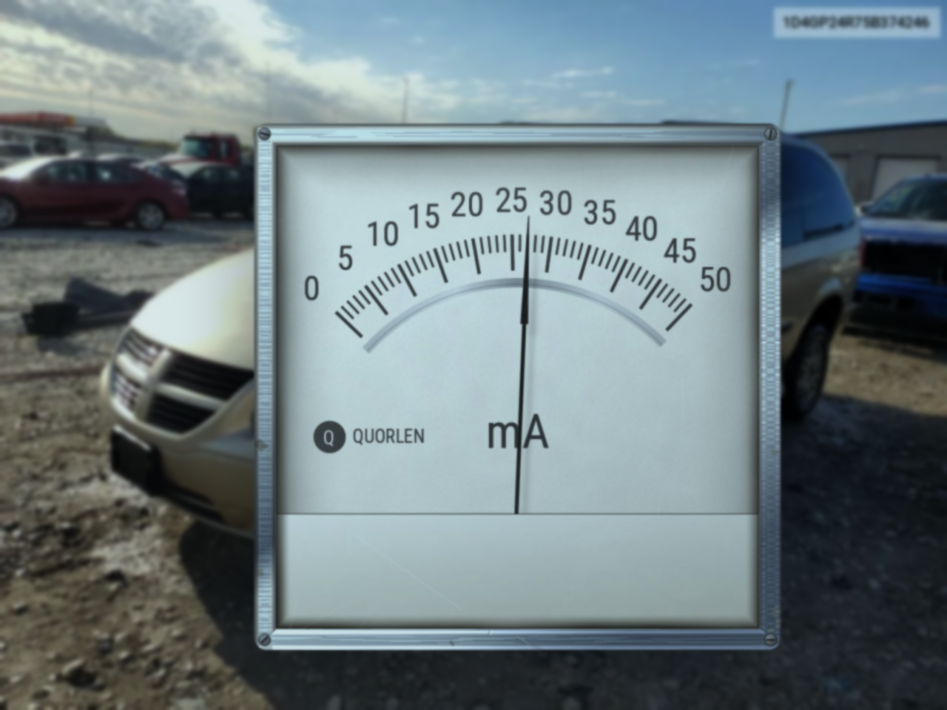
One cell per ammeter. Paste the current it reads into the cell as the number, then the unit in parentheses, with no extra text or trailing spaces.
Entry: 27 (mA)
